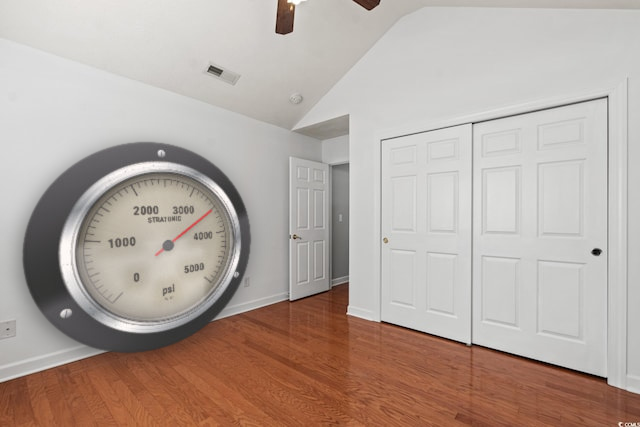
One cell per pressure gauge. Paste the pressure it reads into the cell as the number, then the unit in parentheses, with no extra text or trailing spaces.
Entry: 3500 (psi)
